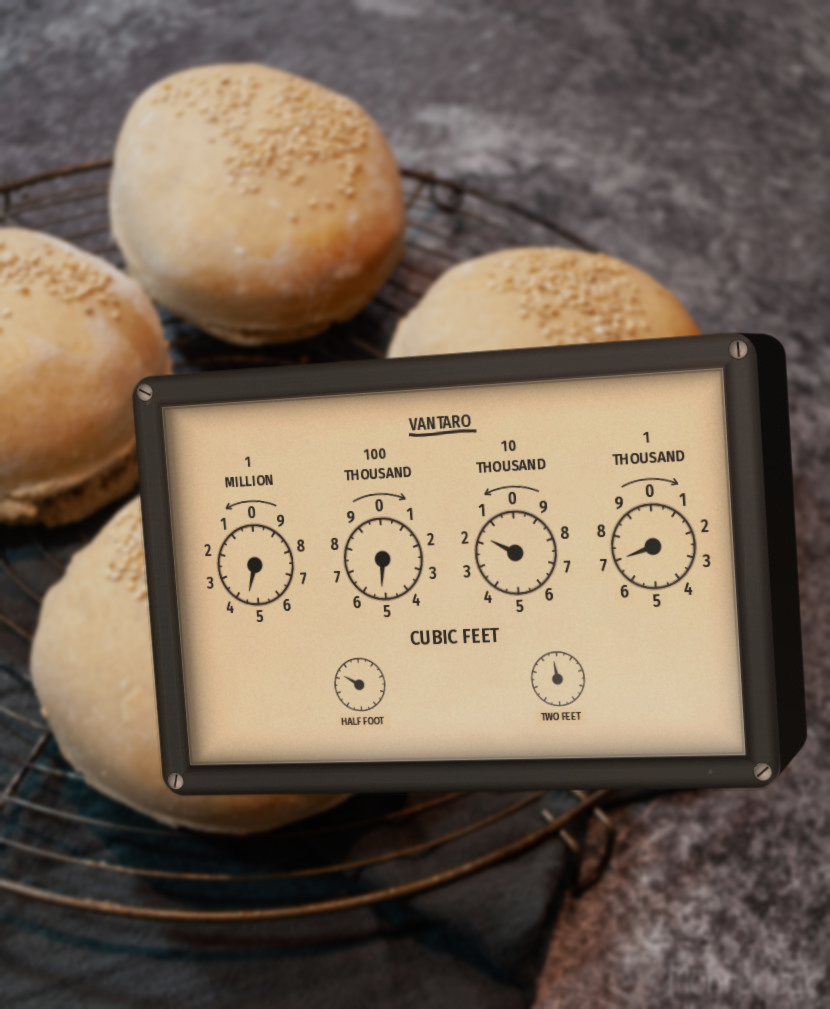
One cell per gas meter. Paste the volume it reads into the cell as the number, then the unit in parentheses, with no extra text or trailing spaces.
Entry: 451700 (ft³)
